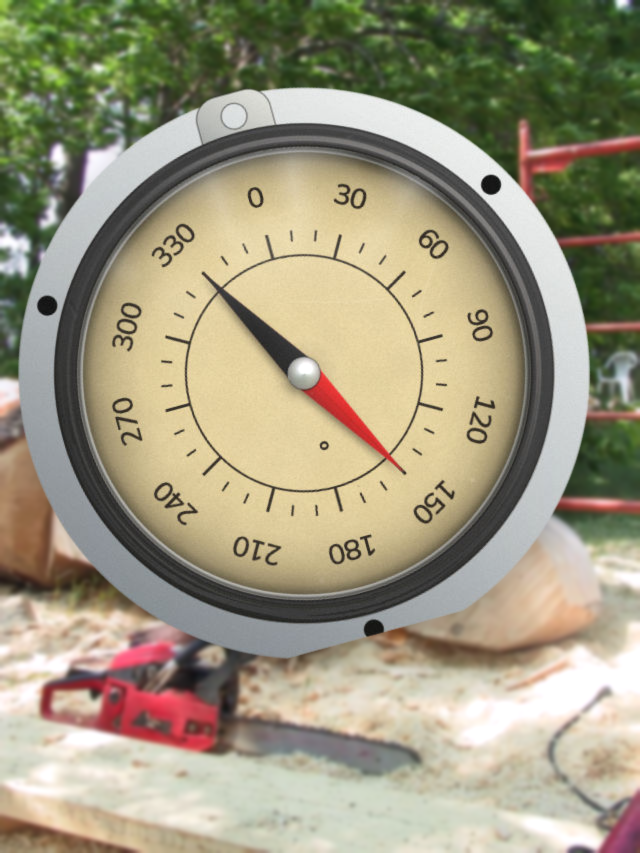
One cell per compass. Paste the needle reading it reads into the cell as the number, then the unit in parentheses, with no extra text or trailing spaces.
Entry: 150 (°)
